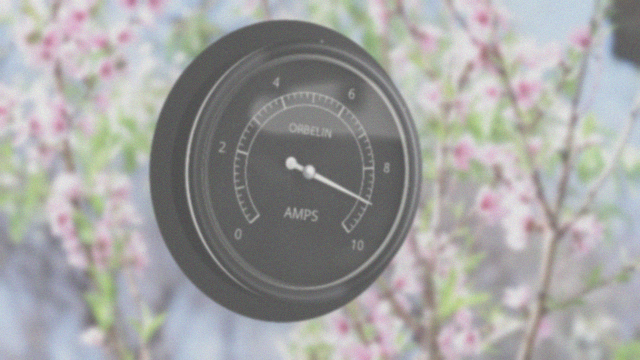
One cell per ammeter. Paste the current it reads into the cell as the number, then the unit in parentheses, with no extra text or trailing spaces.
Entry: 9 (A)
